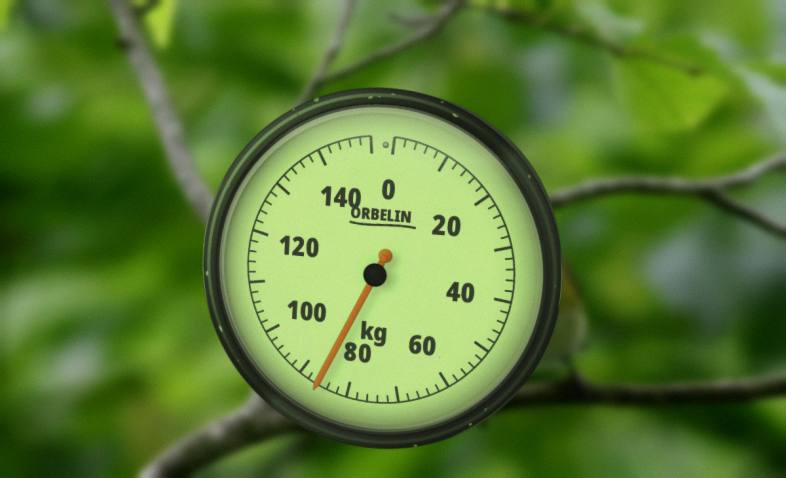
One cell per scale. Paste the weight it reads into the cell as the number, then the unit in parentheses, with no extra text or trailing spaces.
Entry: 86 (kg)
